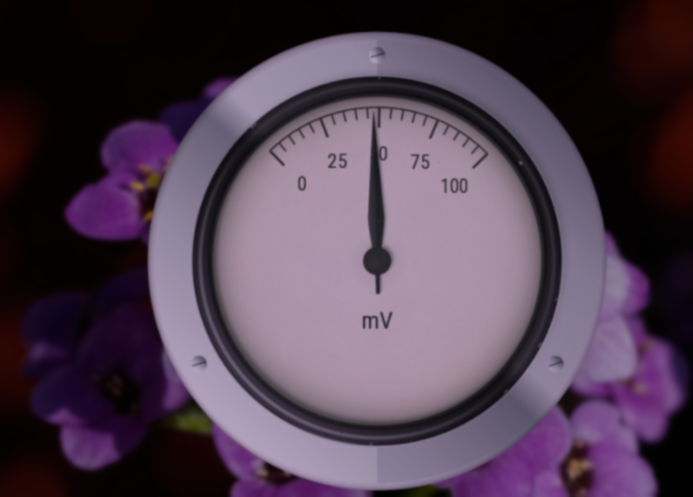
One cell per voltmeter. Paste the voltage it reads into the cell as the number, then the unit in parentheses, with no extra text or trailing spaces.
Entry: 47.5 (mV)
